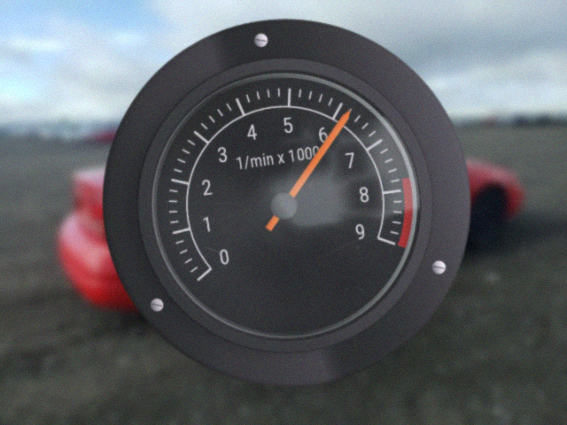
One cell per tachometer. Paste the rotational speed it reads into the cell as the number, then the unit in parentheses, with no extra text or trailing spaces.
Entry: 6200 (rpm)
